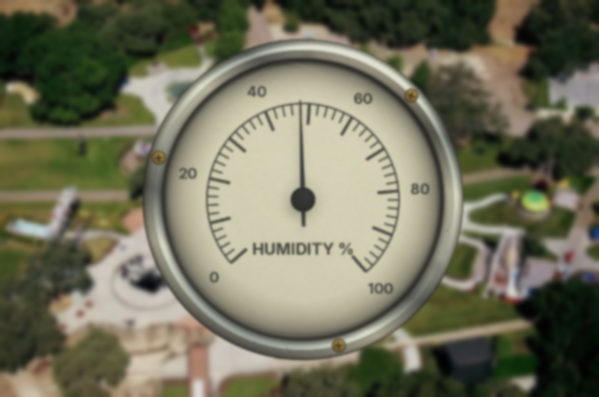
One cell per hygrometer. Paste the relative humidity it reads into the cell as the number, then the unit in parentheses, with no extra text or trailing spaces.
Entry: 48 (%)
